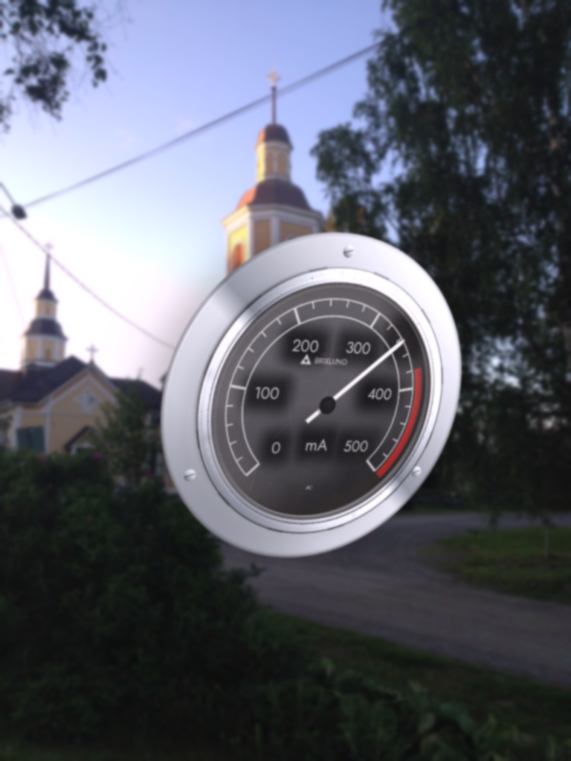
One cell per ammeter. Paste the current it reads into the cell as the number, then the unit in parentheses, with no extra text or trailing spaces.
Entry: 340 (mA)
